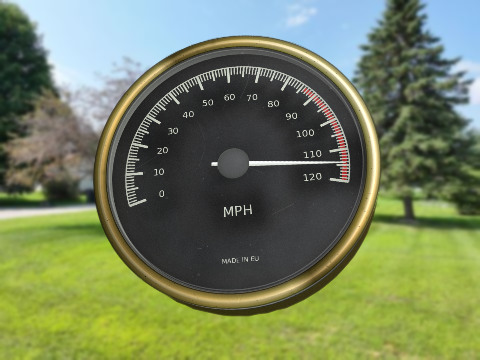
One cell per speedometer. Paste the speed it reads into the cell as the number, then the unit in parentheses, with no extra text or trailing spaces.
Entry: 115 (mph)
